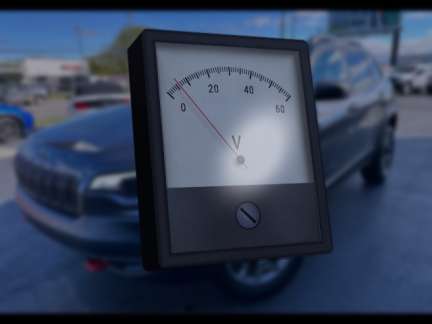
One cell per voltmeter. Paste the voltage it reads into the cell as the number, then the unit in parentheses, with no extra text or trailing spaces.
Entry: 5 (V)
